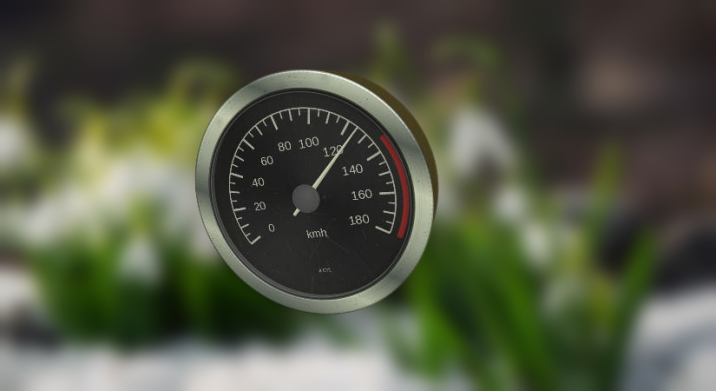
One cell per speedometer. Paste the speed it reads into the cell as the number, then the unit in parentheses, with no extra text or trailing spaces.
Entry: 125 (km/h)
